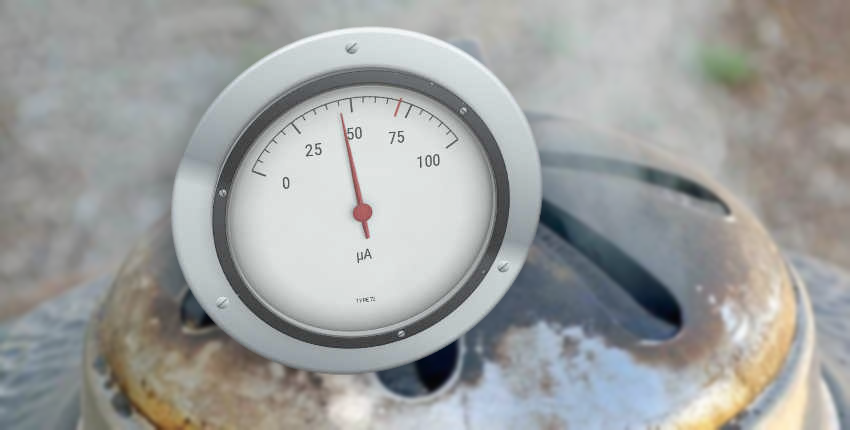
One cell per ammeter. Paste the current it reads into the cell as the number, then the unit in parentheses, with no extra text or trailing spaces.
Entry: 45 (µA)
